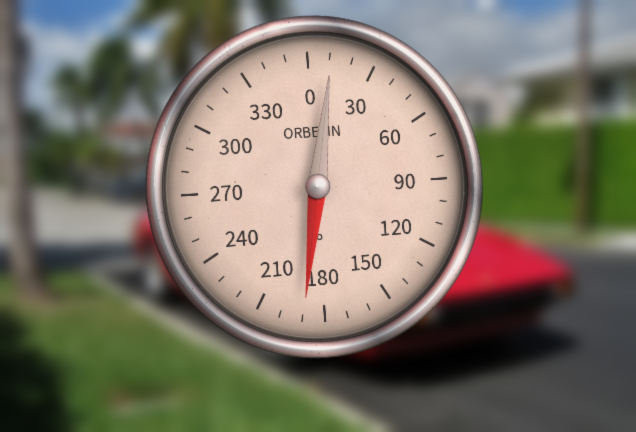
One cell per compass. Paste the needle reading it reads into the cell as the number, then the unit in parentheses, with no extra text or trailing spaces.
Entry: 190 (°)
